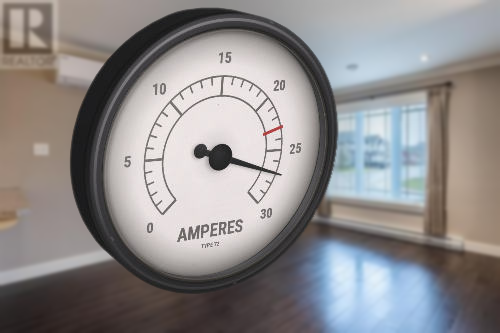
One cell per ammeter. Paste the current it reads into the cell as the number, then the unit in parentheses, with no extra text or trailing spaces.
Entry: 27 (A)
